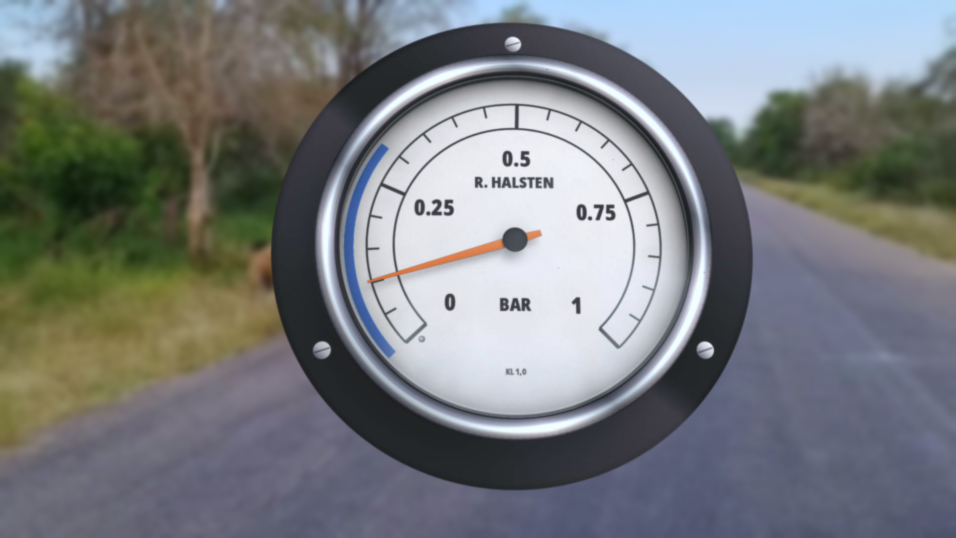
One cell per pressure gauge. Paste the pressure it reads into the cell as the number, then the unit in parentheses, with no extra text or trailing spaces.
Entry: 0.1 (bar)
